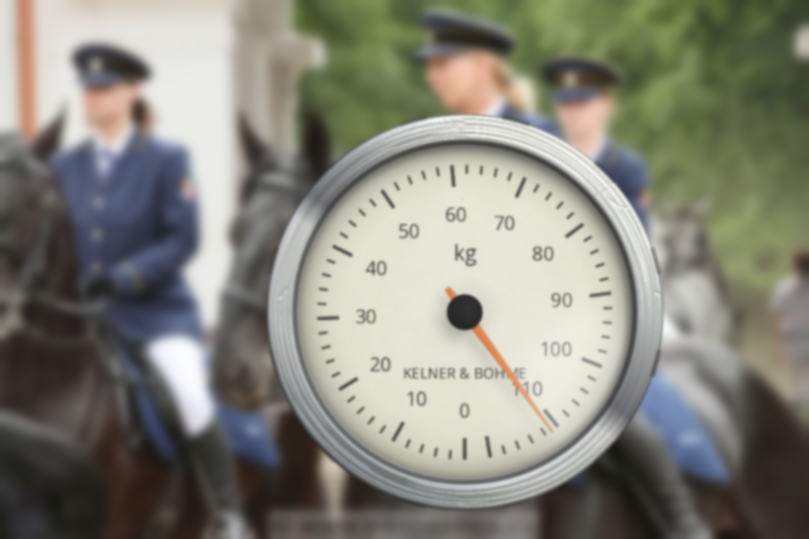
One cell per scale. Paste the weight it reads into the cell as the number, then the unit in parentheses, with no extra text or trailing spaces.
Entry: 111 (kg)
